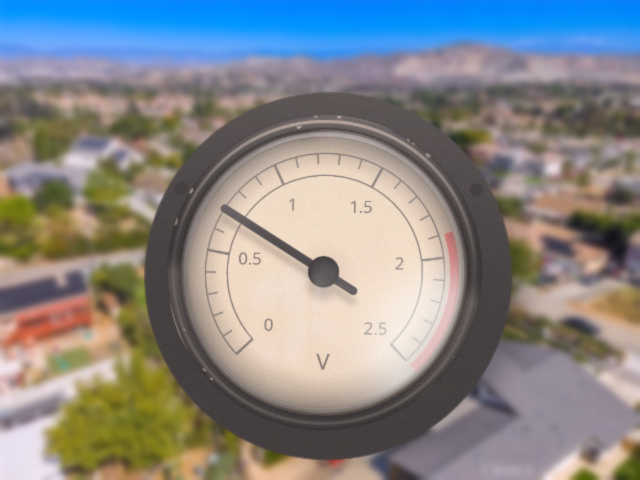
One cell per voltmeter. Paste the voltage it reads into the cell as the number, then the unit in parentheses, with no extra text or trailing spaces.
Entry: 0.7 (V)
